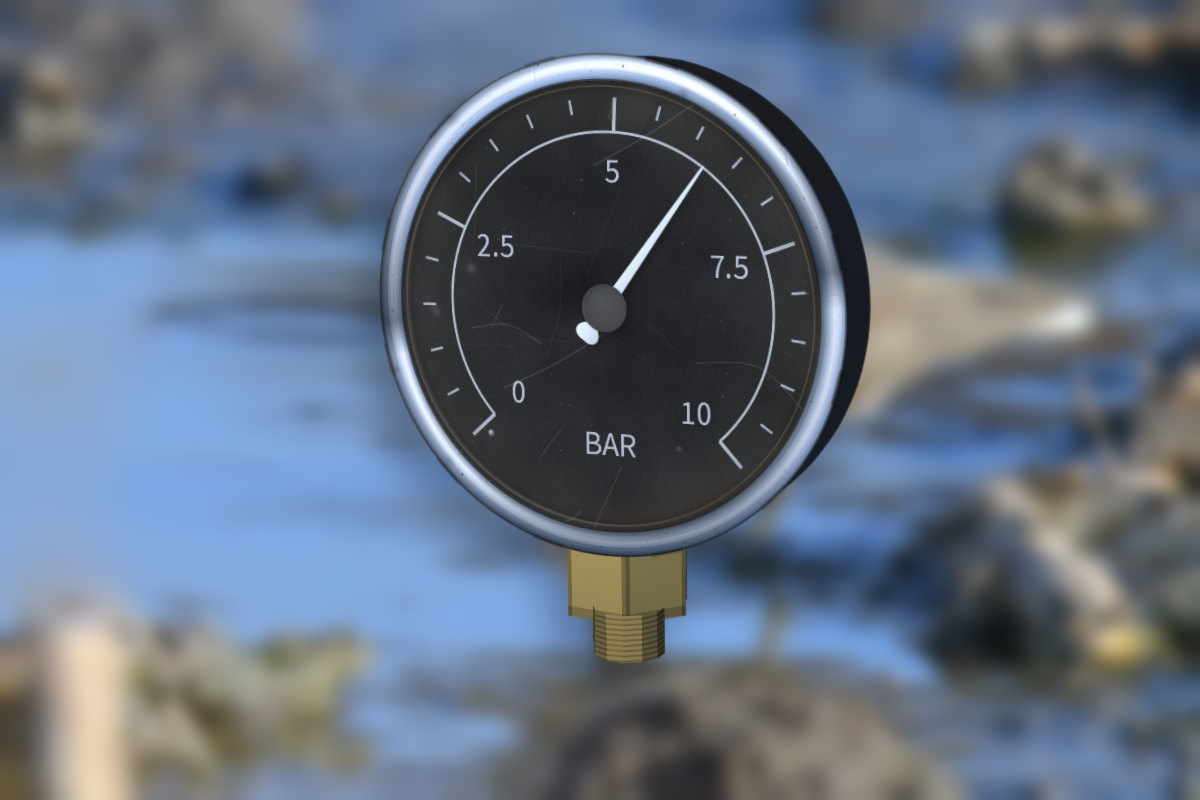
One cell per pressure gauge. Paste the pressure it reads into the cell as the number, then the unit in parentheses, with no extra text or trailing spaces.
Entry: 6.25 (bar)
